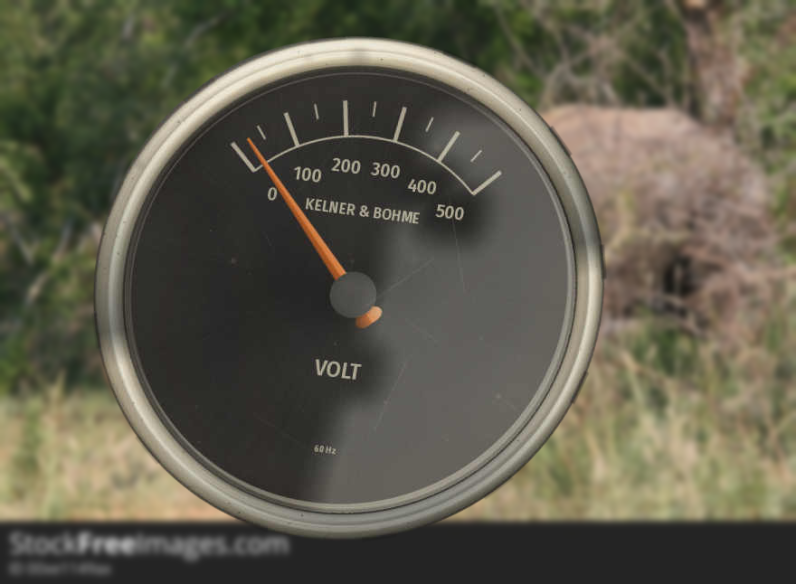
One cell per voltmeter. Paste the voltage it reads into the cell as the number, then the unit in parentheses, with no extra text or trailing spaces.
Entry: 25 (V)
